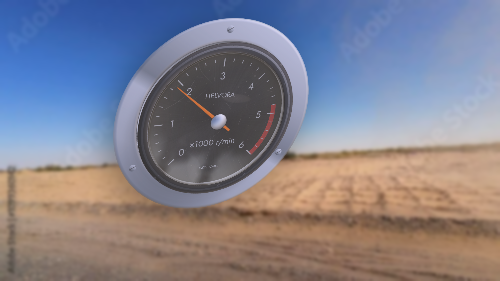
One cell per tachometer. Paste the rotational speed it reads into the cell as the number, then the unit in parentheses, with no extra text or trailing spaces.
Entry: 1900 (rpm)
